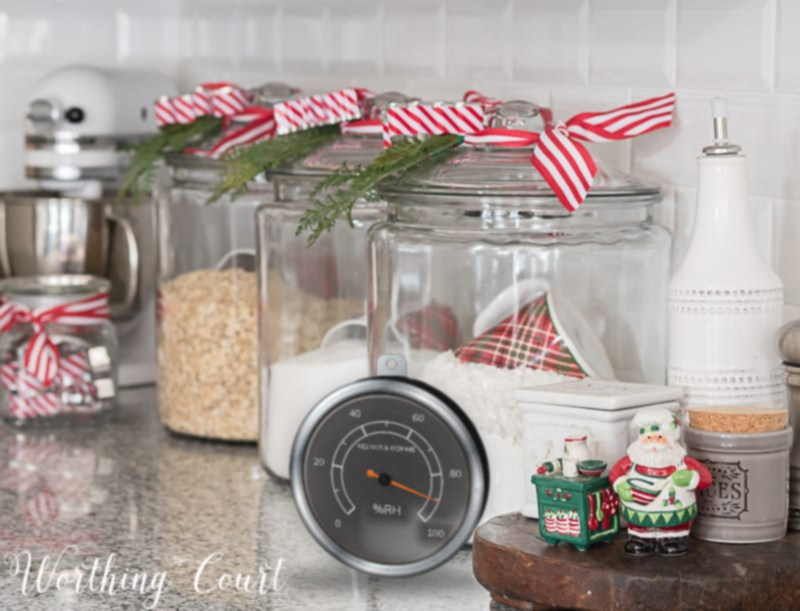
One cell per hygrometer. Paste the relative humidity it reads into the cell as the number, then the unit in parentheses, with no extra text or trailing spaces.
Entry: 90 (%)
